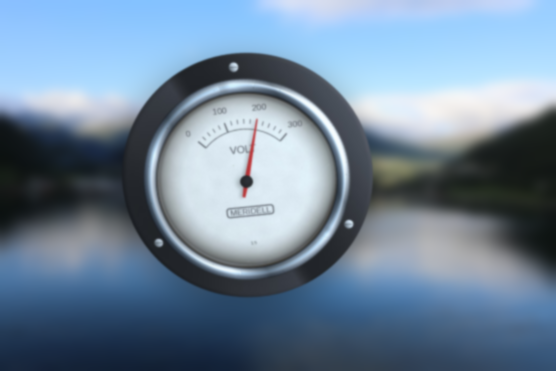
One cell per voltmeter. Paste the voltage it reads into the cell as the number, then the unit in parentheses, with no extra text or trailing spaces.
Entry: 200 (V)
